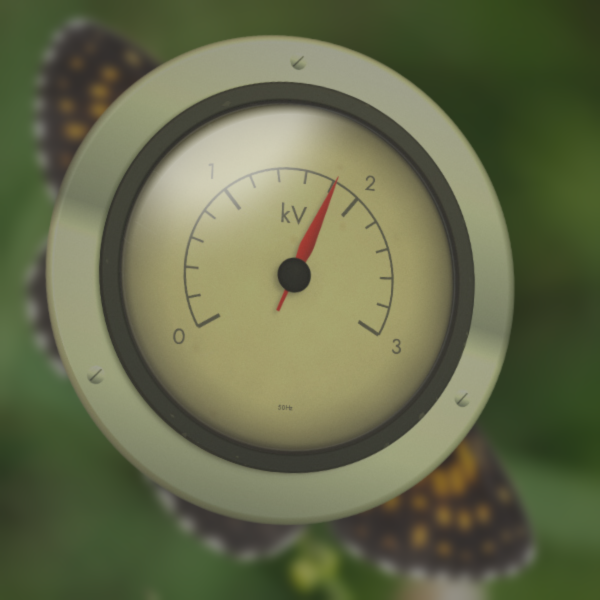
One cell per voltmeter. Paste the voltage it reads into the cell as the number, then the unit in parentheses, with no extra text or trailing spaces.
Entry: 1.8 (kV)
